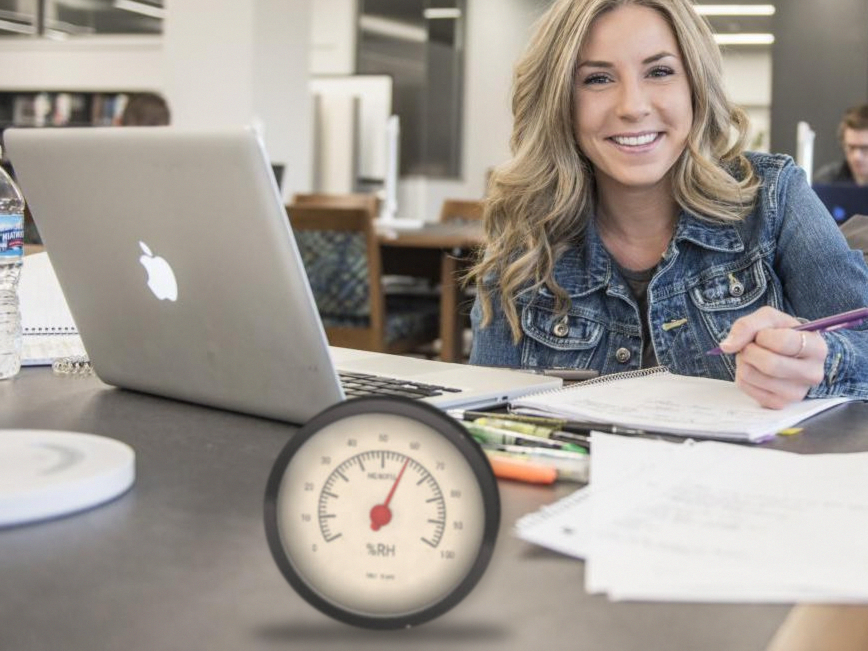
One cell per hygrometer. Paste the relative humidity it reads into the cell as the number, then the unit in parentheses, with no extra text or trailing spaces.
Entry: 60 (%)
